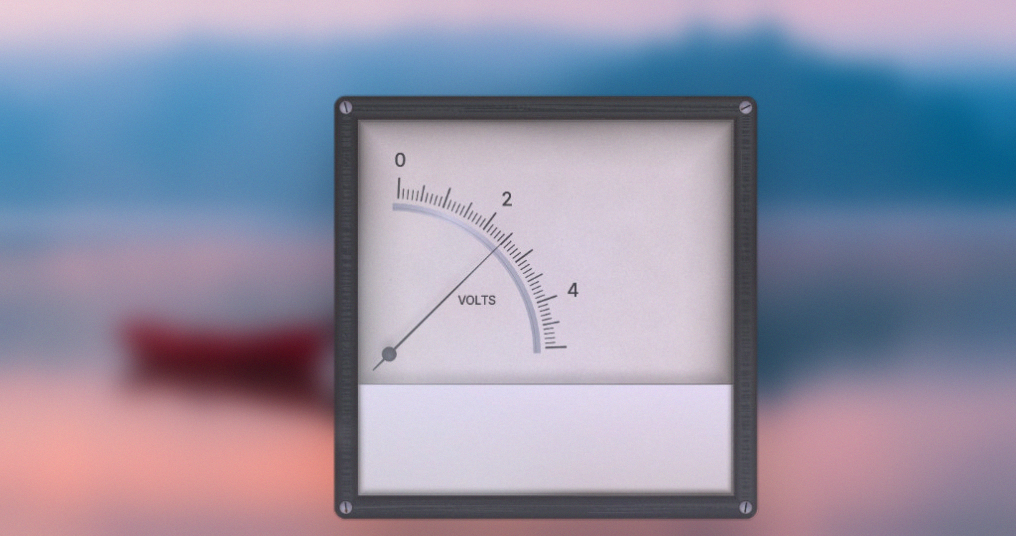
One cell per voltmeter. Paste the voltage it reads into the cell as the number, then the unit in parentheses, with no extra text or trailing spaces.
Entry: 2.5 (V)
